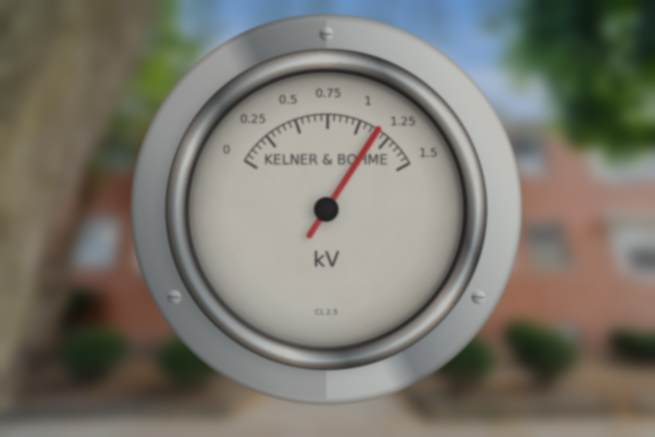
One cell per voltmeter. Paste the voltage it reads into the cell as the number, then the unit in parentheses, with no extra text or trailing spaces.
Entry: 1.15 (kV)
